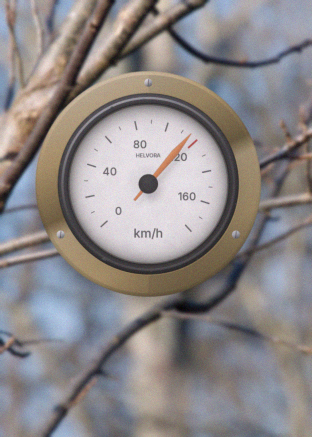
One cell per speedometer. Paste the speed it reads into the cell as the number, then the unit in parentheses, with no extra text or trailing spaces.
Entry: 115 (km/h)
